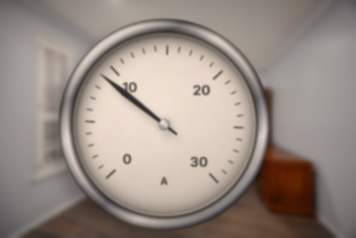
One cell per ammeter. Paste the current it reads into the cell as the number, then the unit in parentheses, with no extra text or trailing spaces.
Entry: 9 (A)
